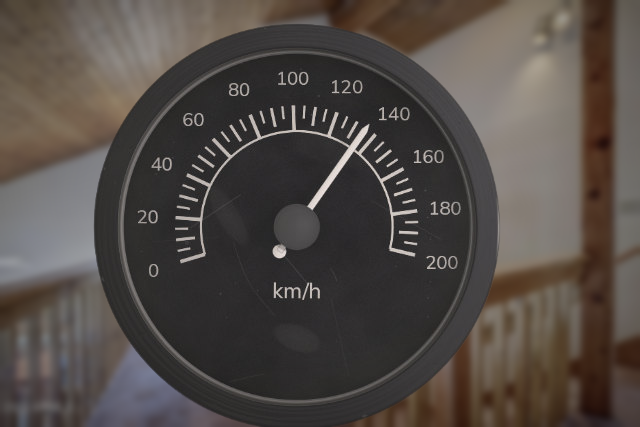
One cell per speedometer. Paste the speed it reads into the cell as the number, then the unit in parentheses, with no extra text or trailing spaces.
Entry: 135 (km/h)
